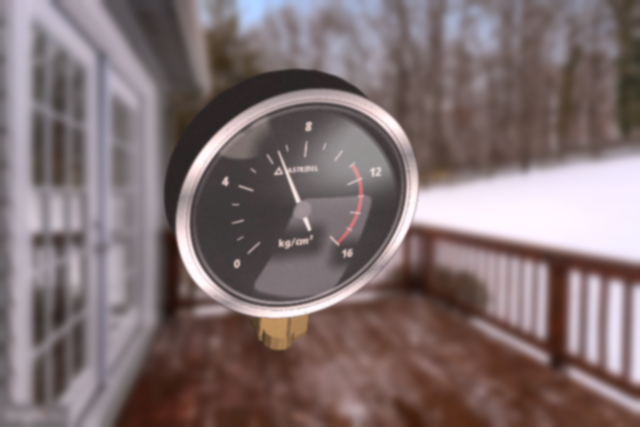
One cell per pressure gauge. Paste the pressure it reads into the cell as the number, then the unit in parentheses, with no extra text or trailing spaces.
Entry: 6.5 (kg/cm²)
